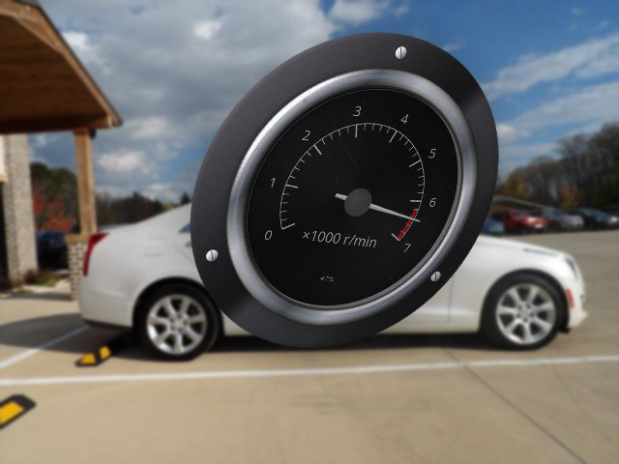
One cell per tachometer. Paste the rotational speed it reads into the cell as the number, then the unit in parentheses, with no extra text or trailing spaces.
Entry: 6400 (rpm)
